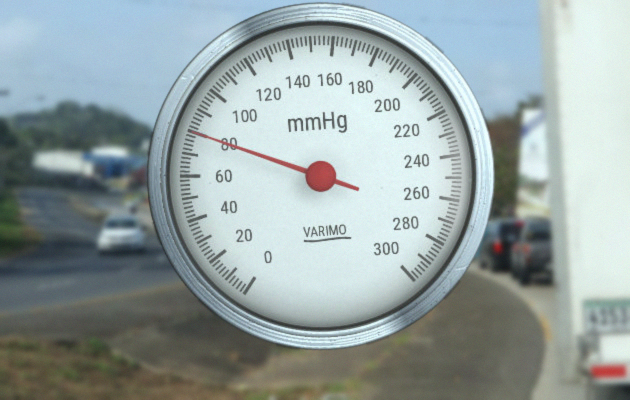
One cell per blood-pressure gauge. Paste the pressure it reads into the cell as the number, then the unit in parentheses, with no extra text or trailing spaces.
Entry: 80 (mmHg)
